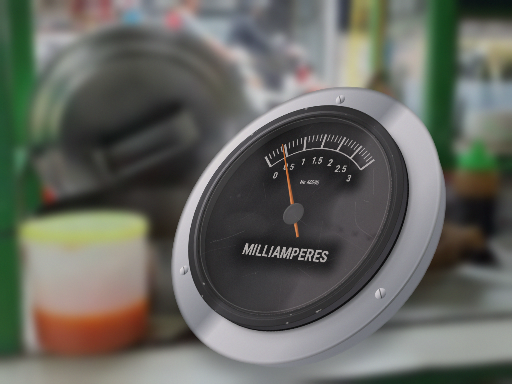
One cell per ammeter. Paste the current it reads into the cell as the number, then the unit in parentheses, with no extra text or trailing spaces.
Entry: 0.5 (mA)
